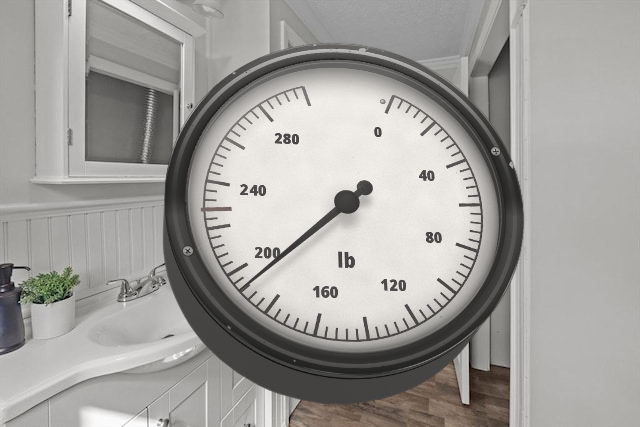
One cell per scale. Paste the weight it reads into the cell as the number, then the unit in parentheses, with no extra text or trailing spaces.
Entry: 192 (lb)
